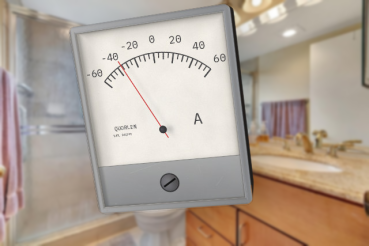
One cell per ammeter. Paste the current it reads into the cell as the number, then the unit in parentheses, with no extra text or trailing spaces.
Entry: -35 (A)
